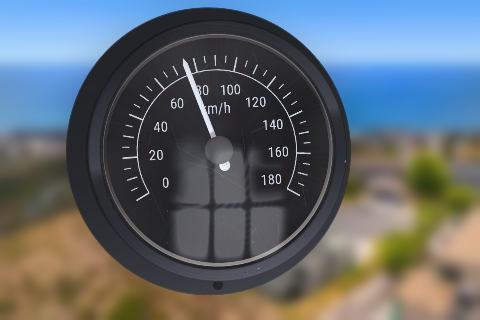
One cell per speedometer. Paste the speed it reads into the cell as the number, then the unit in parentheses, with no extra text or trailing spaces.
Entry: 75 (km/h)
